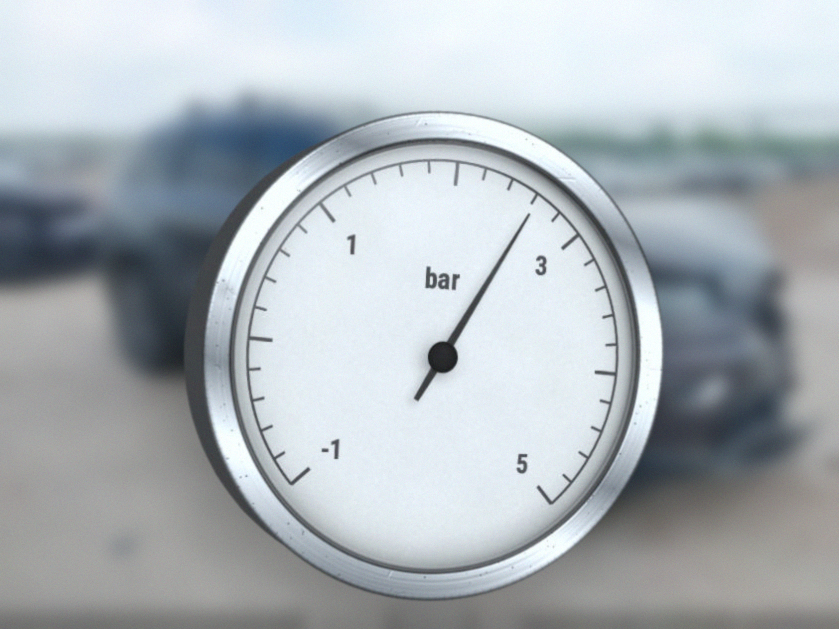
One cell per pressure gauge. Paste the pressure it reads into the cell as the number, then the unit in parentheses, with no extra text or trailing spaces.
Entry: 2.6 (bar)
